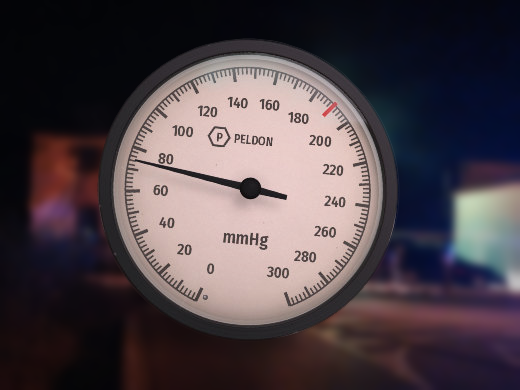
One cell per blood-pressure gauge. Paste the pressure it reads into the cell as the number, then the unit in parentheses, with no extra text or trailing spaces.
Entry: 74 (mmHg)
